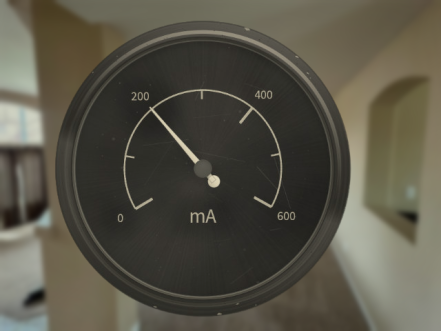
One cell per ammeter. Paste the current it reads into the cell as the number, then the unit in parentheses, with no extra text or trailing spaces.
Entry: 200 (mA)
